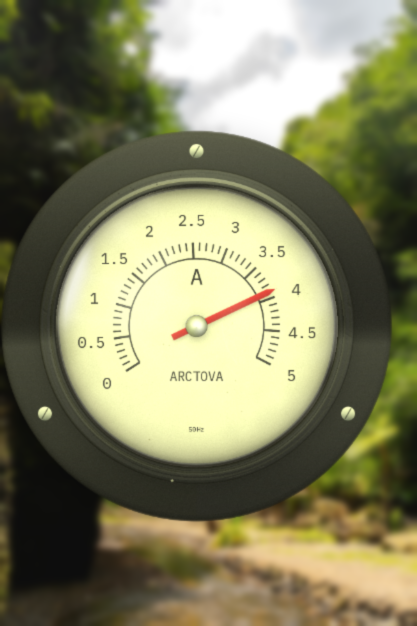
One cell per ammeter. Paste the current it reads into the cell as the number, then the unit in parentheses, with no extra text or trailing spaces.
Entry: 3.9 (A)
